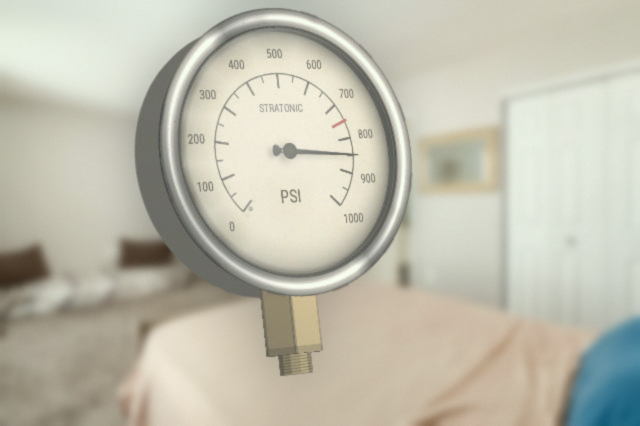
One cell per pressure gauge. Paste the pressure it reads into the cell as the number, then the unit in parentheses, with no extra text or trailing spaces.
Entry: 850 (psi)
